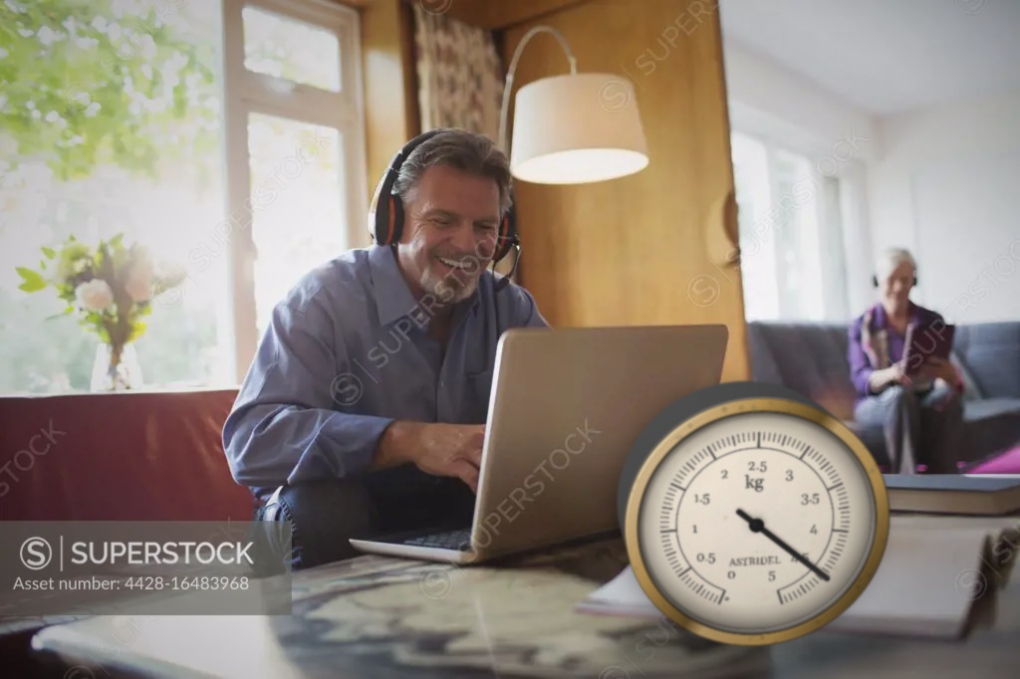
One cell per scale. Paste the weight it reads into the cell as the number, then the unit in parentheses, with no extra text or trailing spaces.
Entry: 4.5 (kg)
